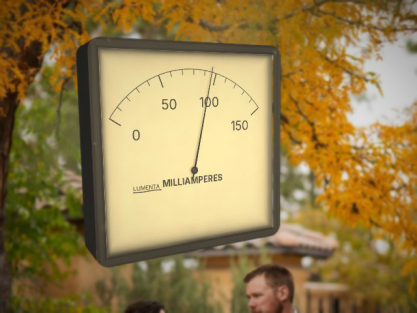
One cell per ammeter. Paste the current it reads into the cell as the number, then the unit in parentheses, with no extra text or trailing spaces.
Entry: 95 (mA)
